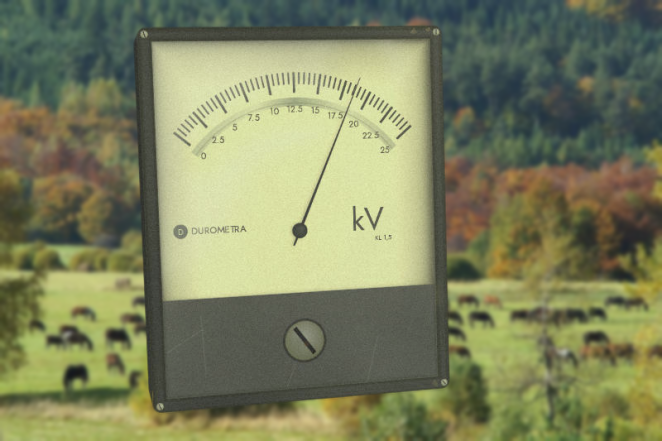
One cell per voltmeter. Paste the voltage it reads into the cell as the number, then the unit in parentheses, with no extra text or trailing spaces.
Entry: 18.5 (kV)
